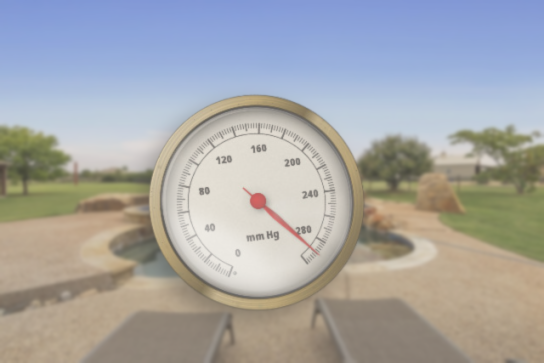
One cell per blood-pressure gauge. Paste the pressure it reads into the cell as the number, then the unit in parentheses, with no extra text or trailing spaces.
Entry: 290 (mmHg)
